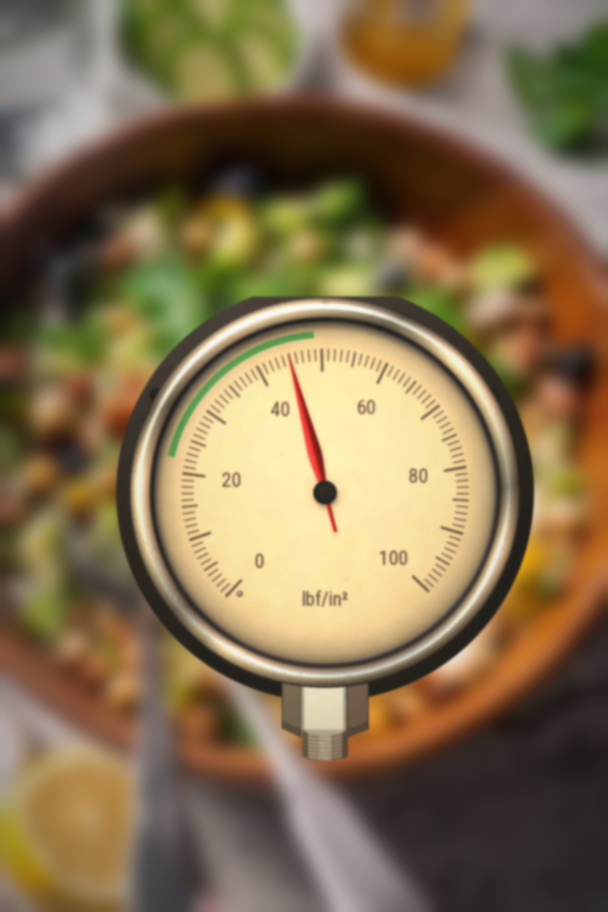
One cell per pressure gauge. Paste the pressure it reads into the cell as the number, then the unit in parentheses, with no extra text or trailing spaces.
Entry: 45 (psi)
